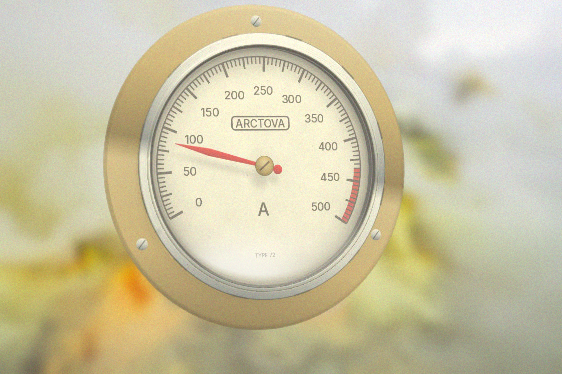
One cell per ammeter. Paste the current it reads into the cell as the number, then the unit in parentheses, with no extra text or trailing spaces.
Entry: 85 (A)
